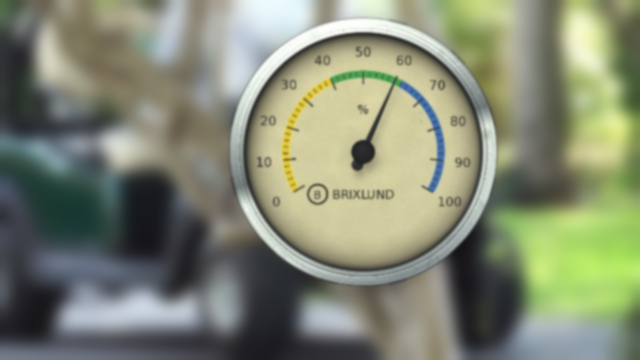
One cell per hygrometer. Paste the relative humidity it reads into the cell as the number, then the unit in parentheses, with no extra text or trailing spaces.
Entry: 60 (%)
